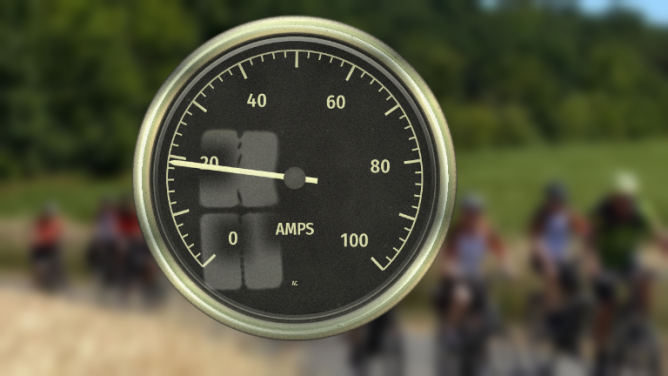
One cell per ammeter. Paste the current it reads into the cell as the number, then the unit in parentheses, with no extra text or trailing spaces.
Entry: 19 (A)
